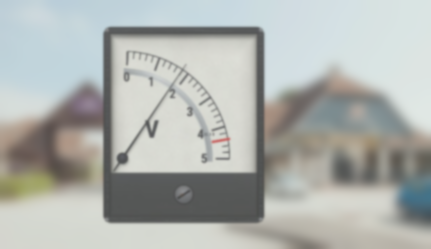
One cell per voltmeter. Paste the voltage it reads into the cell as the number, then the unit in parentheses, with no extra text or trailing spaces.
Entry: 1.8 (V)
